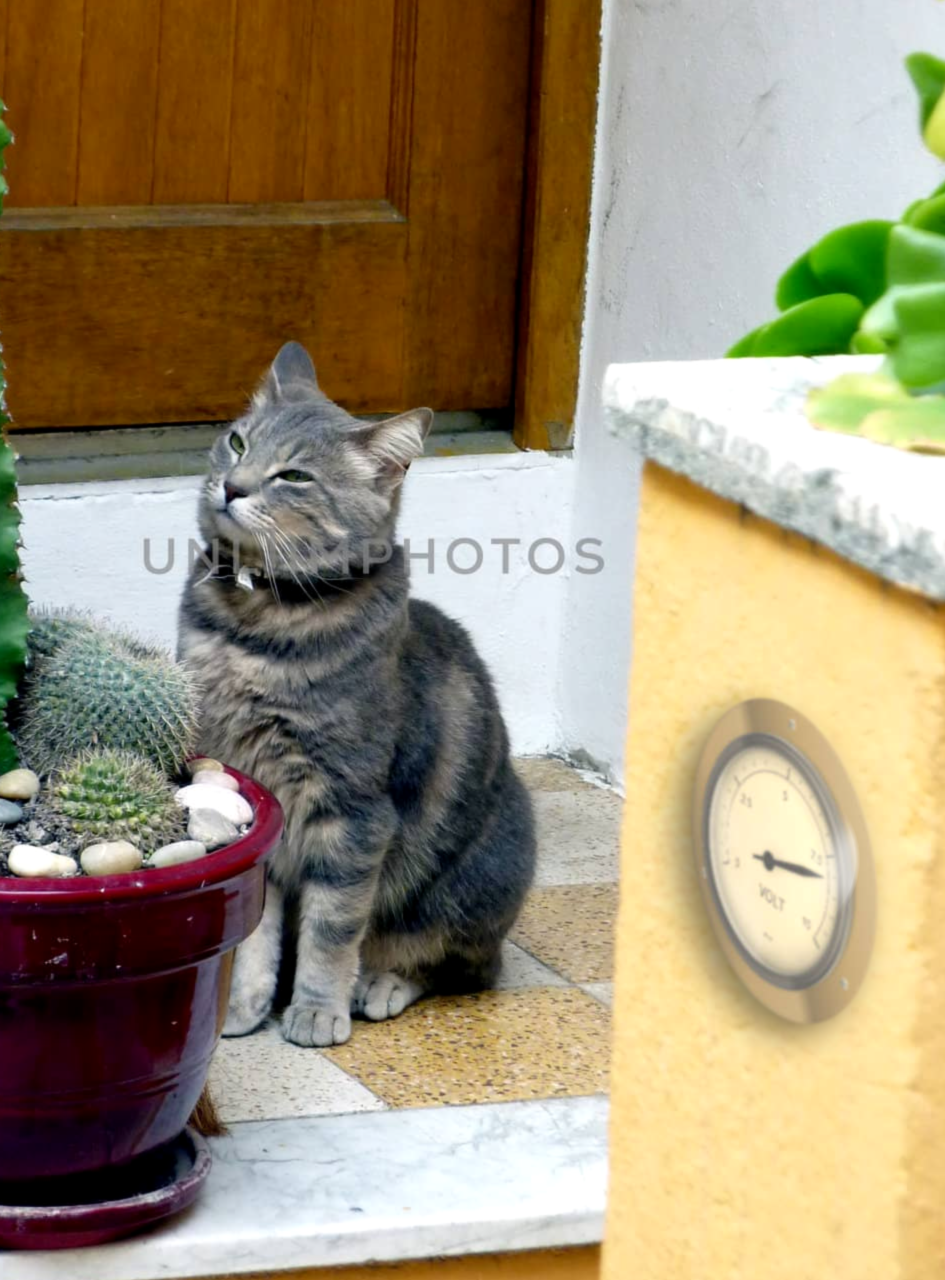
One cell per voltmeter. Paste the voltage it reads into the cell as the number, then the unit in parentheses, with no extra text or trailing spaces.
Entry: 8 (V)
